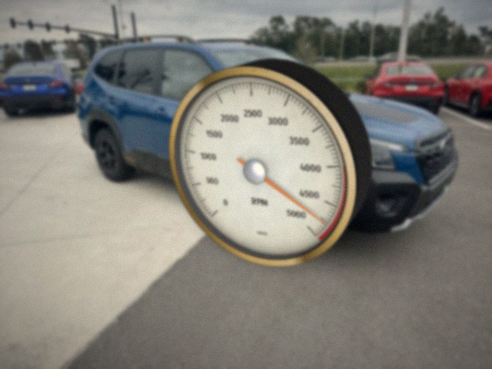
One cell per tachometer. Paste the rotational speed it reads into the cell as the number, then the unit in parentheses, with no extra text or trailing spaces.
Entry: 4750 (rpm)
